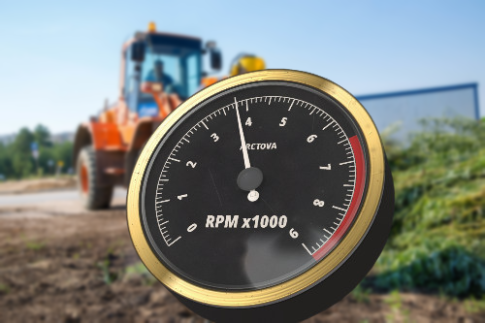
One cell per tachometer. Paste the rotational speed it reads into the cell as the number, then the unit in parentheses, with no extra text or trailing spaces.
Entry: 3800 (rpm)
